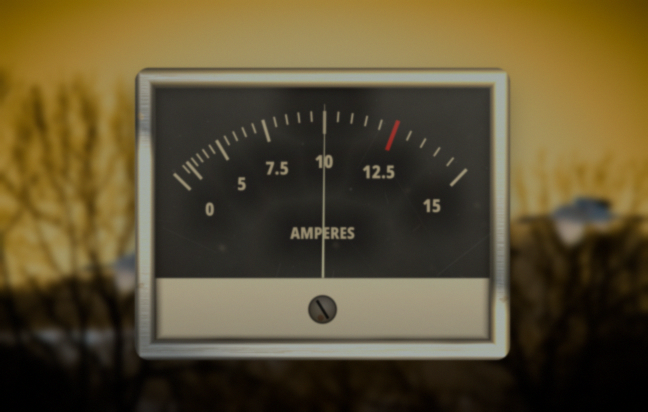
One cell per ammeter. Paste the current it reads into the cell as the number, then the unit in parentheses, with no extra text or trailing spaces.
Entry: 10 (A)
